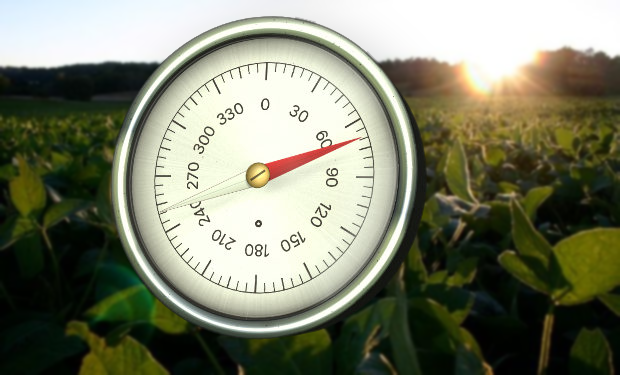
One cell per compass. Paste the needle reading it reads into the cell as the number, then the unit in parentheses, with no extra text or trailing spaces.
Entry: 70 (°)
